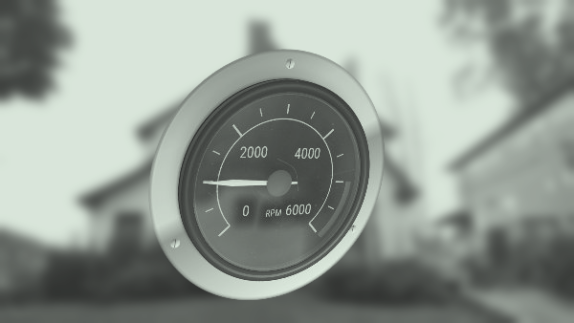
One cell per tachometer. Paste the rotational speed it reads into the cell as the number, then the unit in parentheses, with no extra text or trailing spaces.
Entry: 1000 (rpm)
